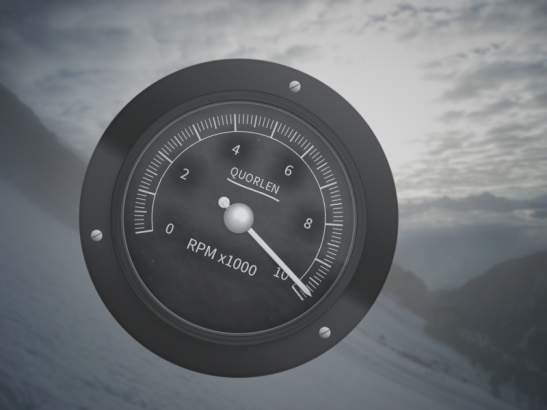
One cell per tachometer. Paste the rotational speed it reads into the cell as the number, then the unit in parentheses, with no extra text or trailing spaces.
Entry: 9800 (rpm)
